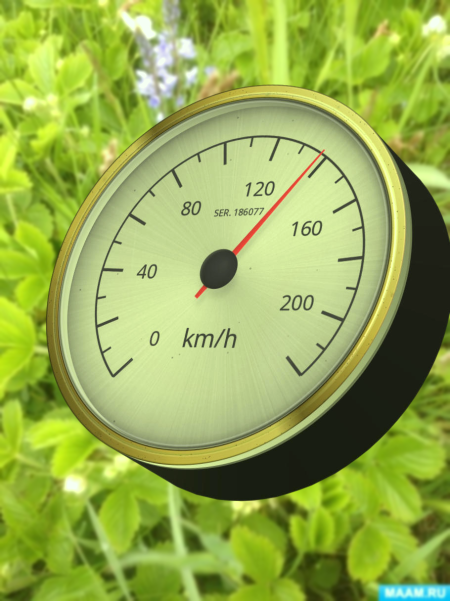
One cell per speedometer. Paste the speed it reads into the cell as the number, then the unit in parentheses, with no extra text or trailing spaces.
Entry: 140 (km/h)
